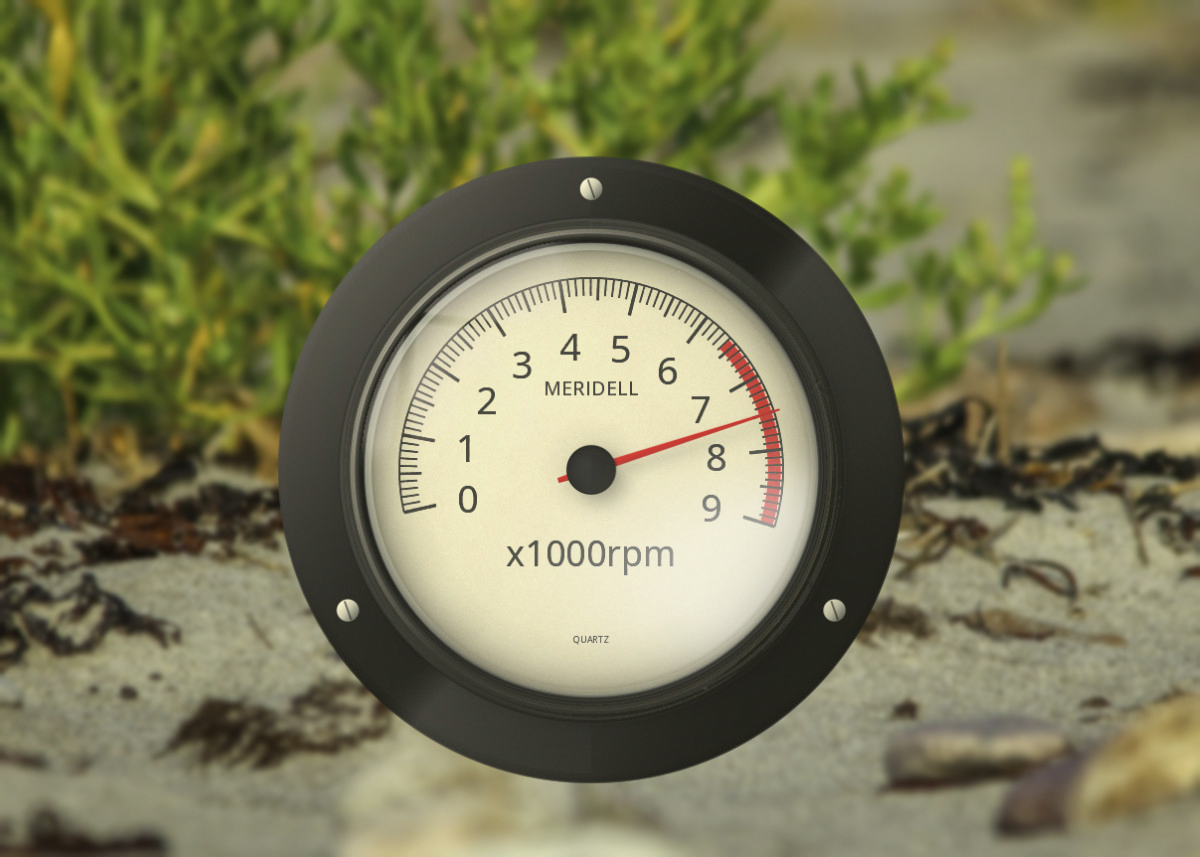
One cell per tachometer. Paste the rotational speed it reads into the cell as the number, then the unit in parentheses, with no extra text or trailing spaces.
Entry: 7500 (rpm)
